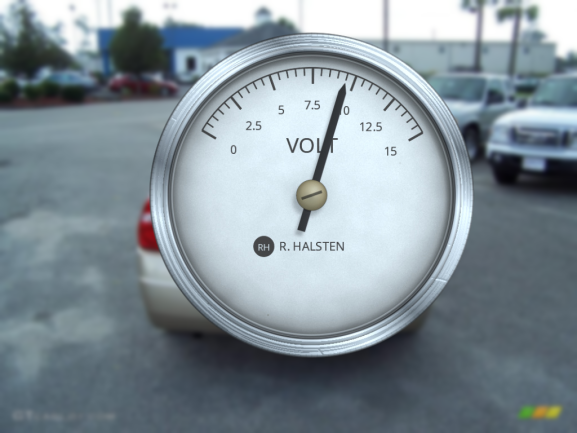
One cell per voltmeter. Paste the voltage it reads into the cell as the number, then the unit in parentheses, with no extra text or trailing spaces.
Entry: 9.5 (V)
